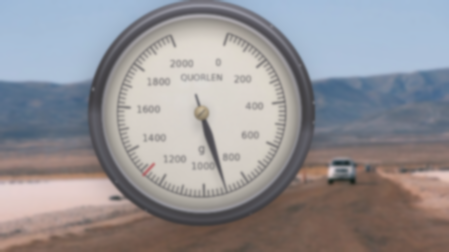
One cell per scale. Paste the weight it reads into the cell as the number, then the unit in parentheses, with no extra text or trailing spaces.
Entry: 900 (g)
